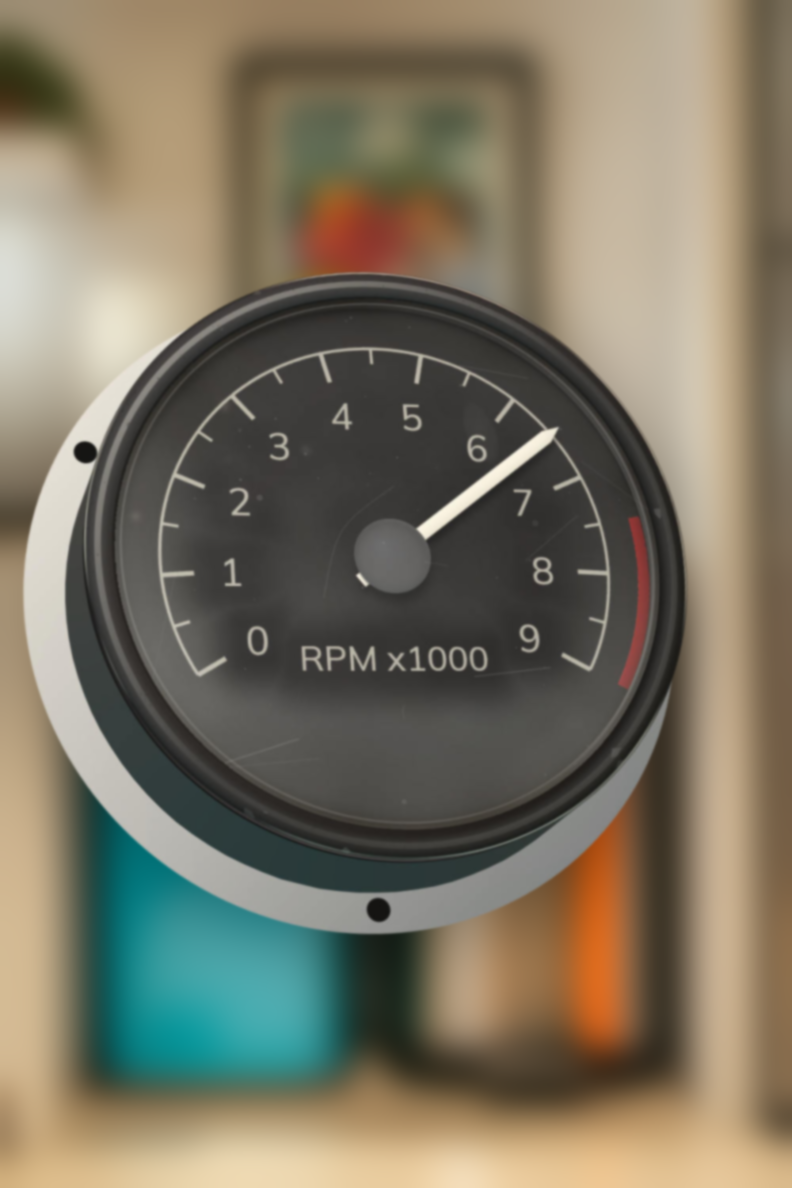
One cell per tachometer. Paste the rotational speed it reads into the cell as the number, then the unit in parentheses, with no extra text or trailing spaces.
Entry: 6500 (rpm)
